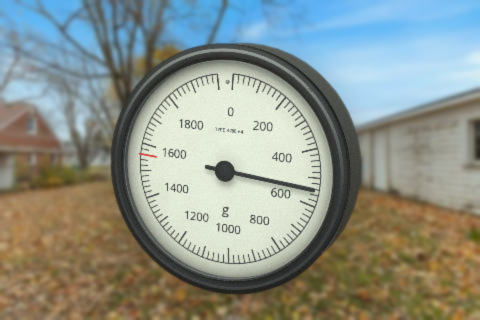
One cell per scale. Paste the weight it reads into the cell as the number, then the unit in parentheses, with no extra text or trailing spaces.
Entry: 540 (g)
